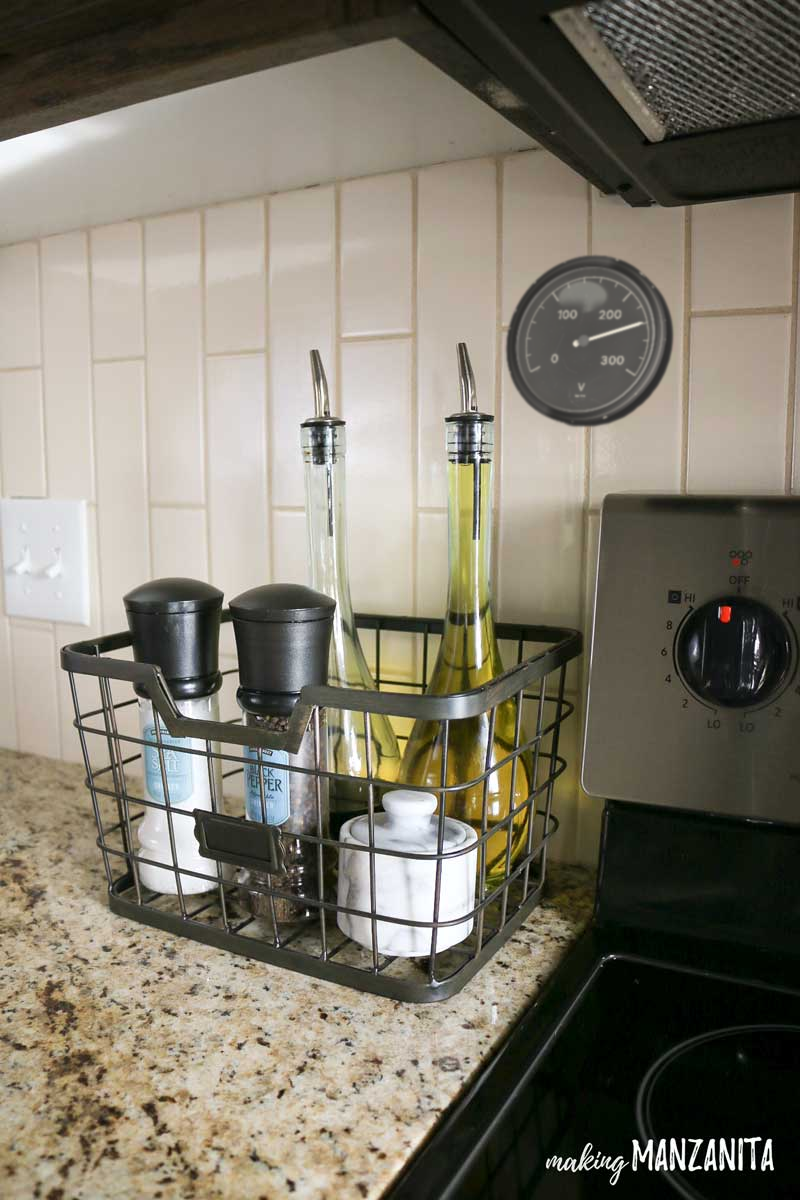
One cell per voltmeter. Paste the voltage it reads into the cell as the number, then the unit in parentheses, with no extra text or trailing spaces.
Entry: 240 (V)
